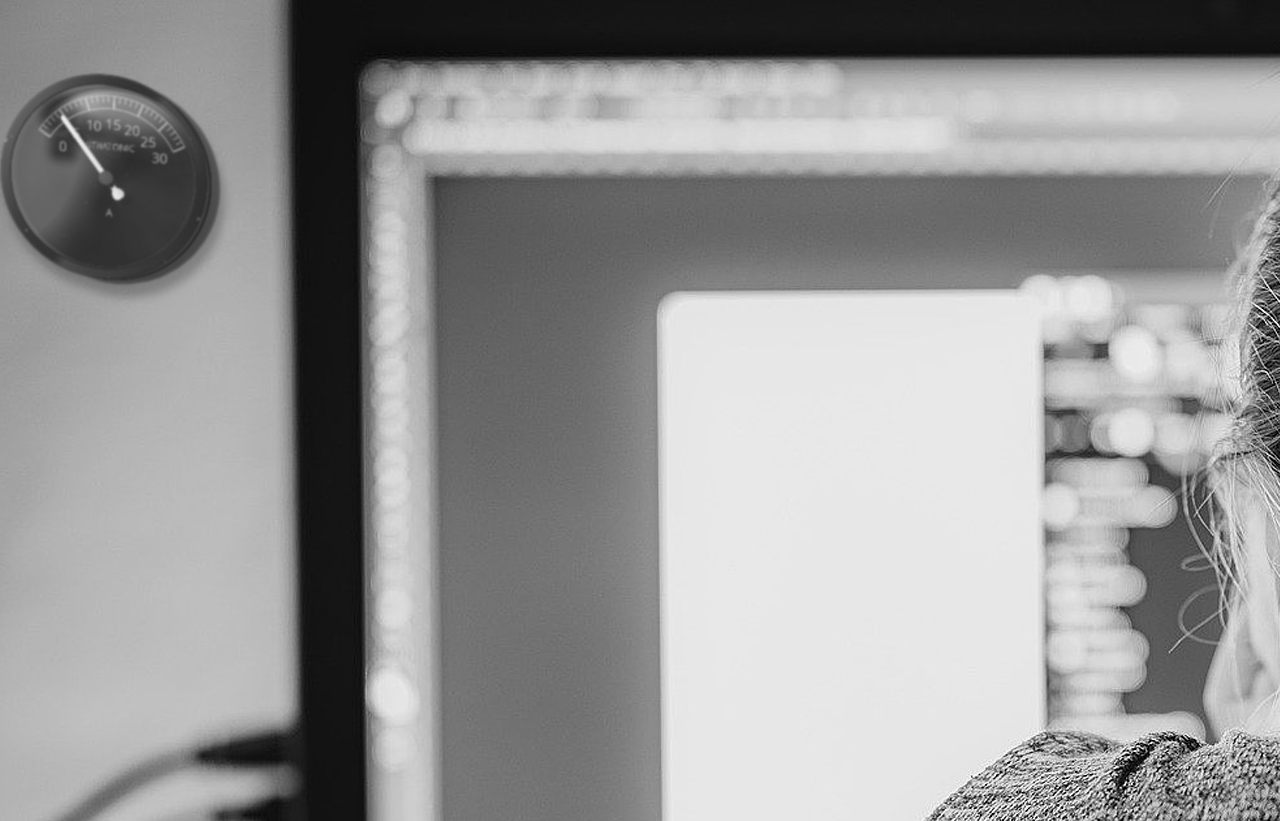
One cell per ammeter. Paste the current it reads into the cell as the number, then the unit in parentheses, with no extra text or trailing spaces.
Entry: 5 (A)
